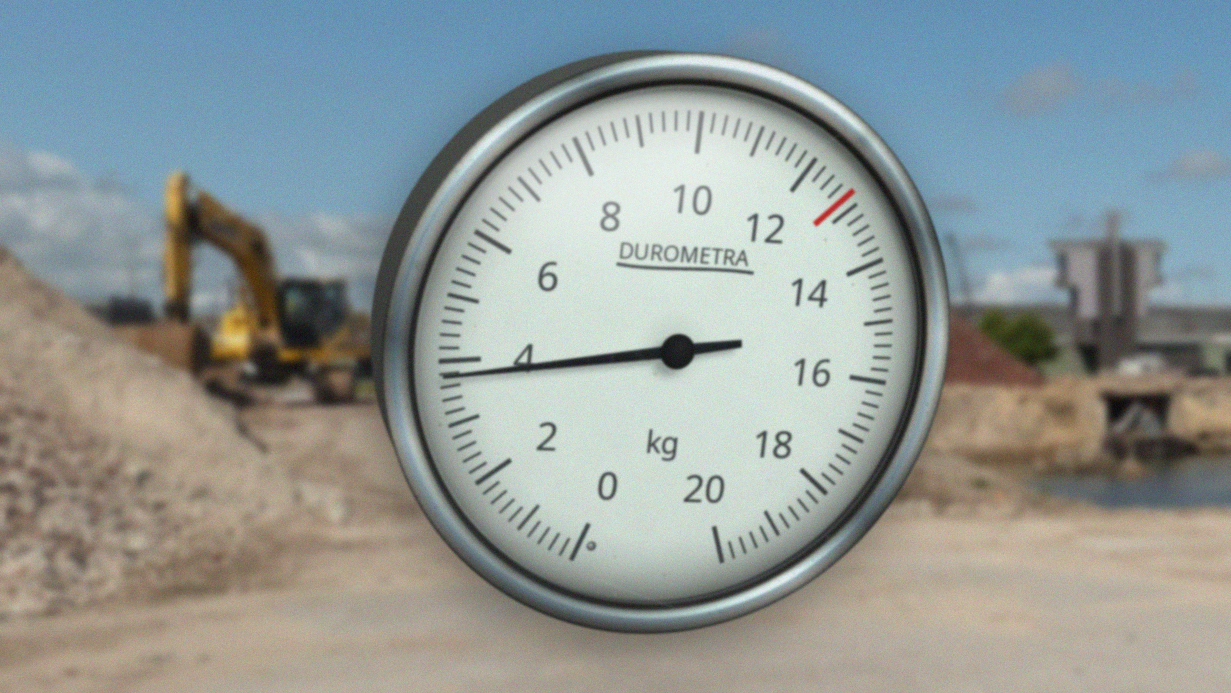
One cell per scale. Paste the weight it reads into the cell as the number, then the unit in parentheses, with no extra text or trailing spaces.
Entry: 3.8 (kg)
